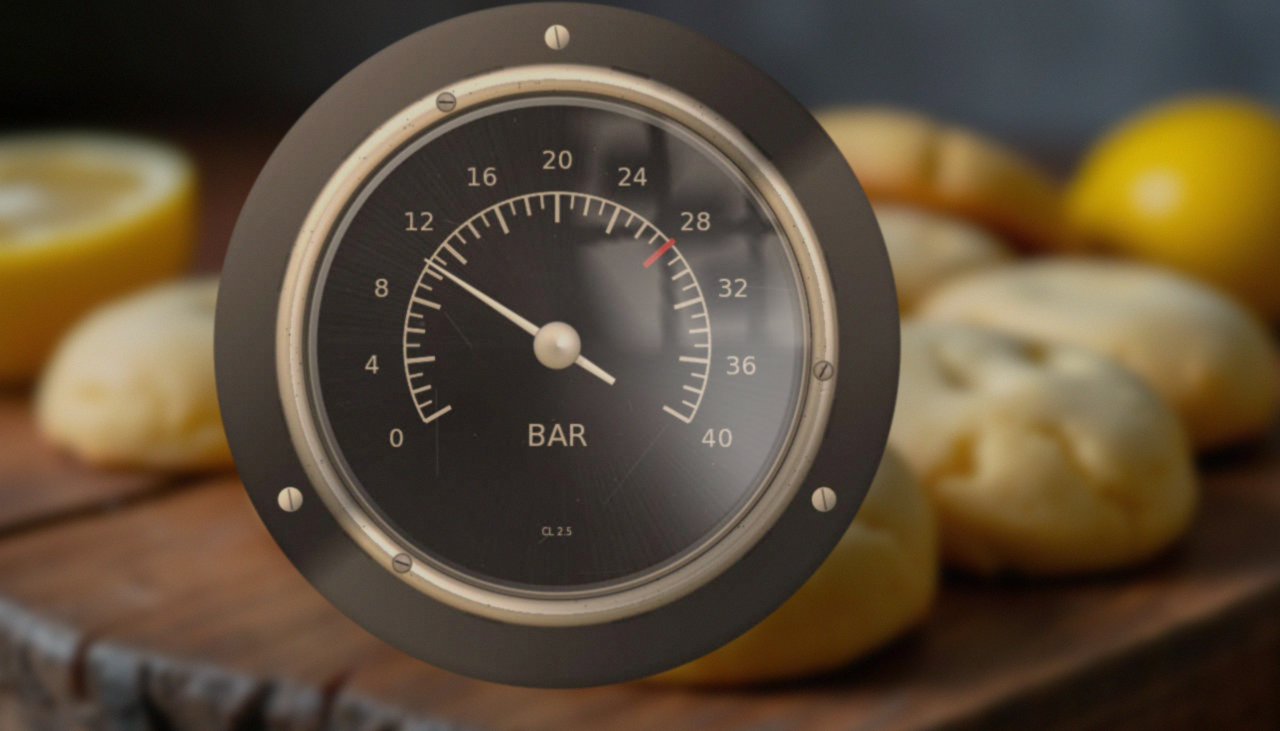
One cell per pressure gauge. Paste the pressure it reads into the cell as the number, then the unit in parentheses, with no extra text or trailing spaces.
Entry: 10.5 (bar)
